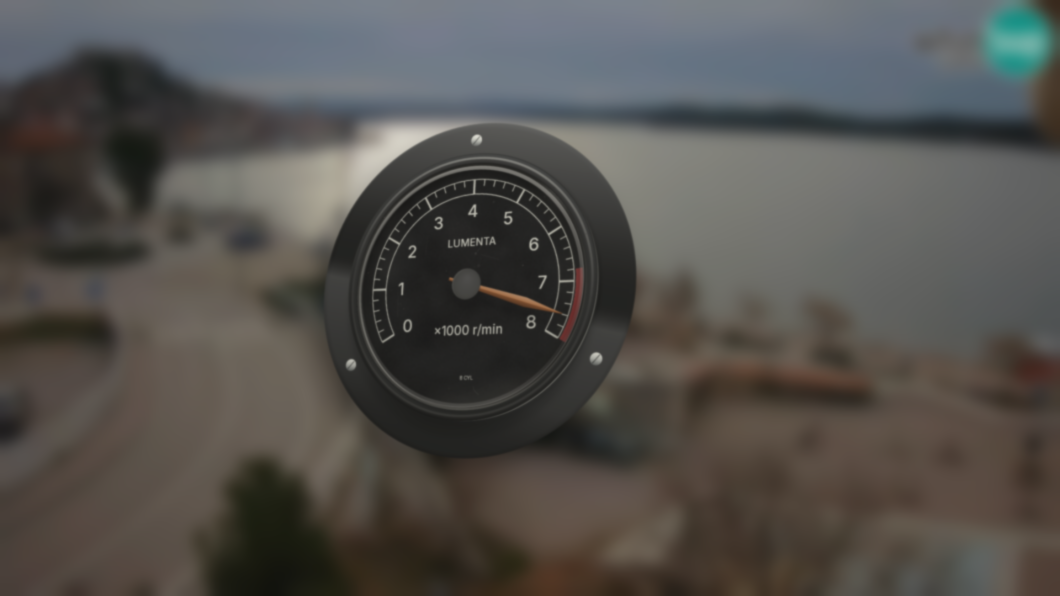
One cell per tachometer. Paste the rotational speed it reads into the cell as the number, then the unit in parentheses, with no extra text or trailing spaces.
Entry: 7600 (rpm)
